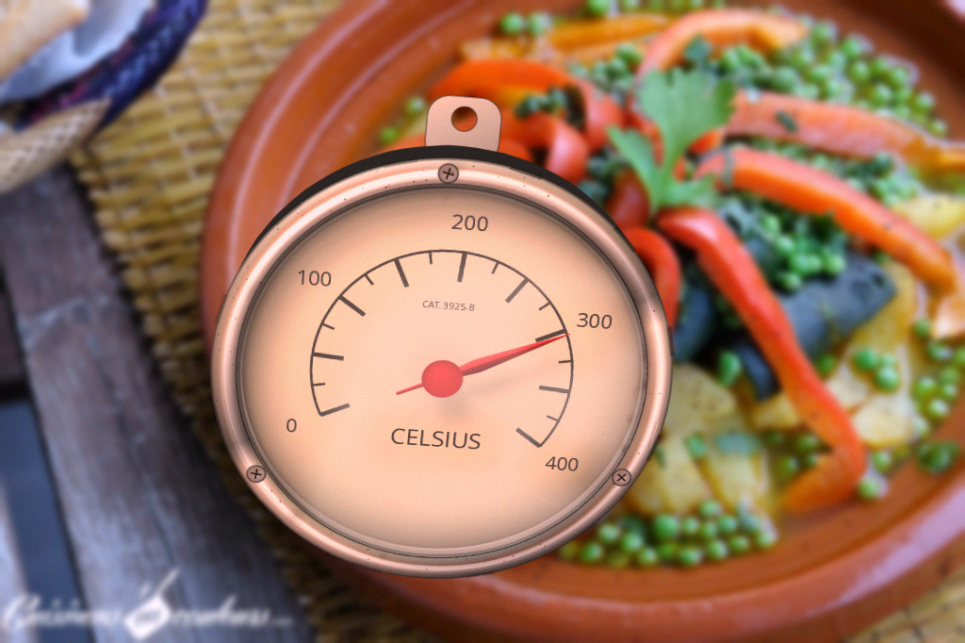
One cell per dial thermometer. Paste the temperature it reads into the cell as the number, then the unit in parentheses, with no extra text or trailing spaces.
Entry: 300 (°C)
